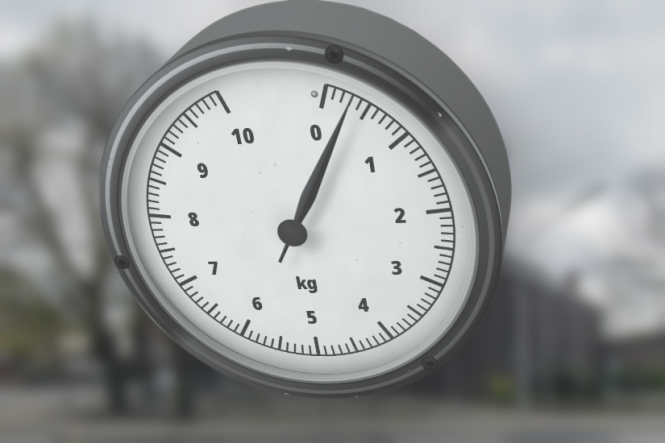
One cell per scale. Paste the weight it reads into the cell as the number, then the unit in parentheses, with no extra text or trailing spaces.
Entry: 0.3 (kg)
